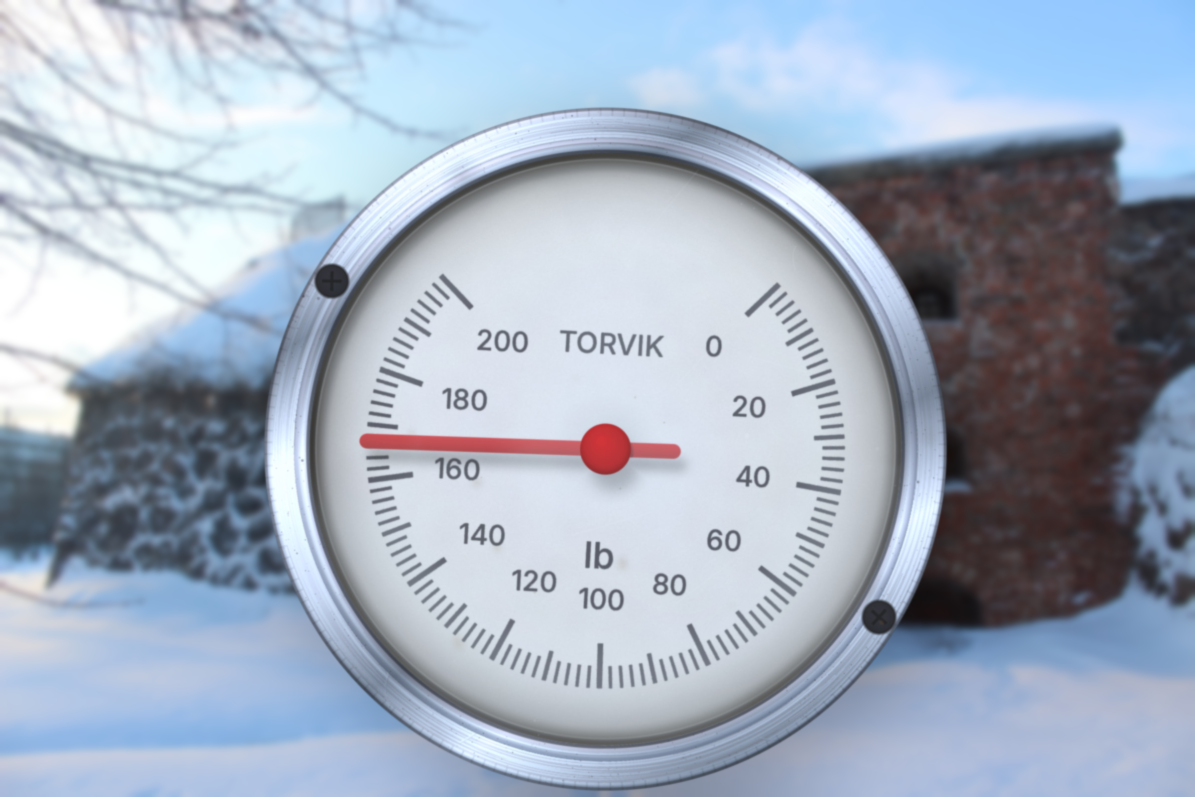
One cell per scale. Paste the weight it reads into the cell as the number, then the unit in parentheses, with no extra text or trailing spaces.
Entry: 167 (lb)
